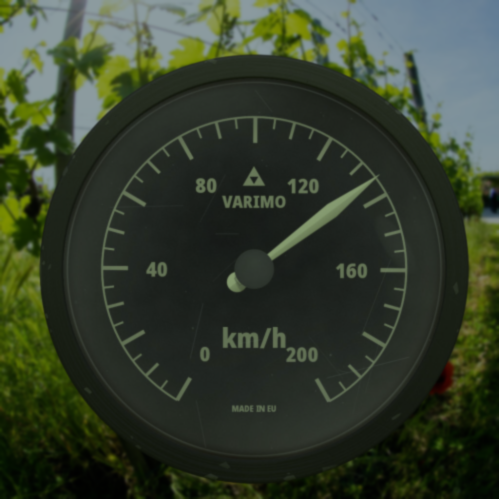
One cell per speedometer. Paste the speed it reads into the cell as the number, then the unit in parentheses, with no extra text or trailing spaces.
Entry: 135 (km/h)
